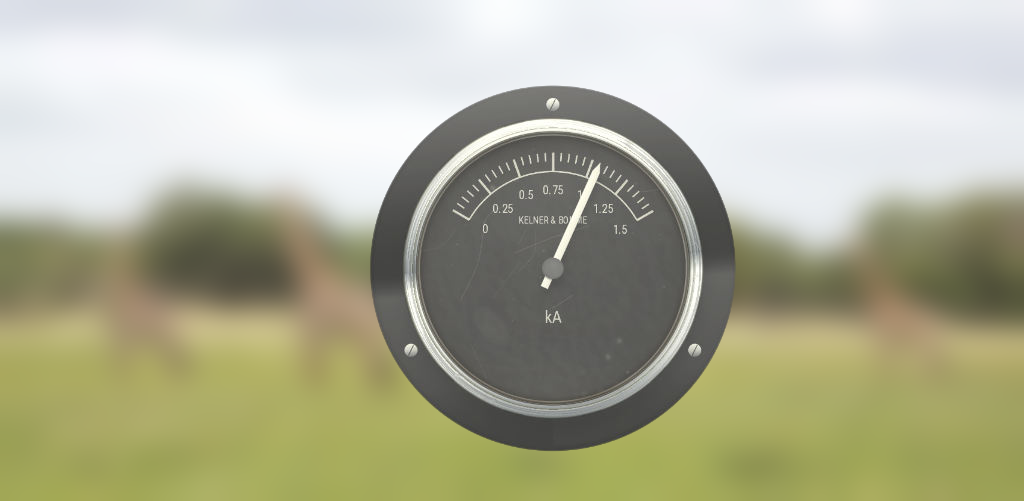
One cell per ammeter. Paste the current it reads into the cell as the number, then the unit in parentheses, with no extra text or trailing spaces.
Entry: 1.05 (kA)
